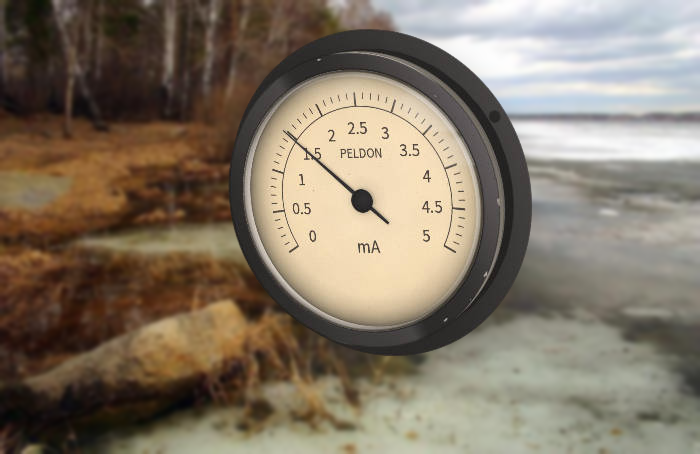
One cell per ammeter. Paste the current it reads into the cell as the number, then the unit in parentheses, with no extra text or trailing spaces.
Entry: 1.5 (mA)
